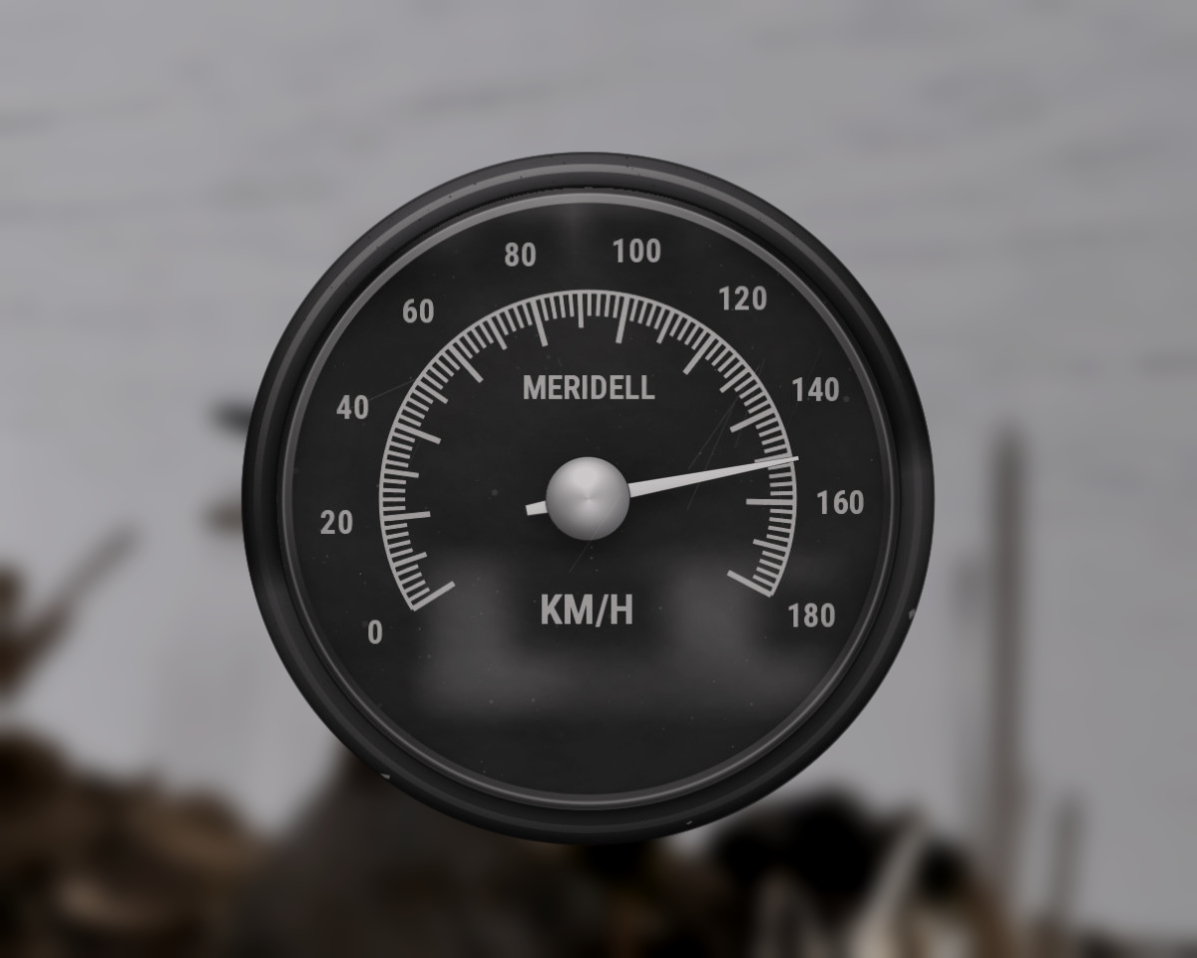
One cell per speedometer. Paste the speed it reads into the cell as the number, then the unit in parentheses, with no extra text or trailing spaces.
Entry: 151 (km/h)
